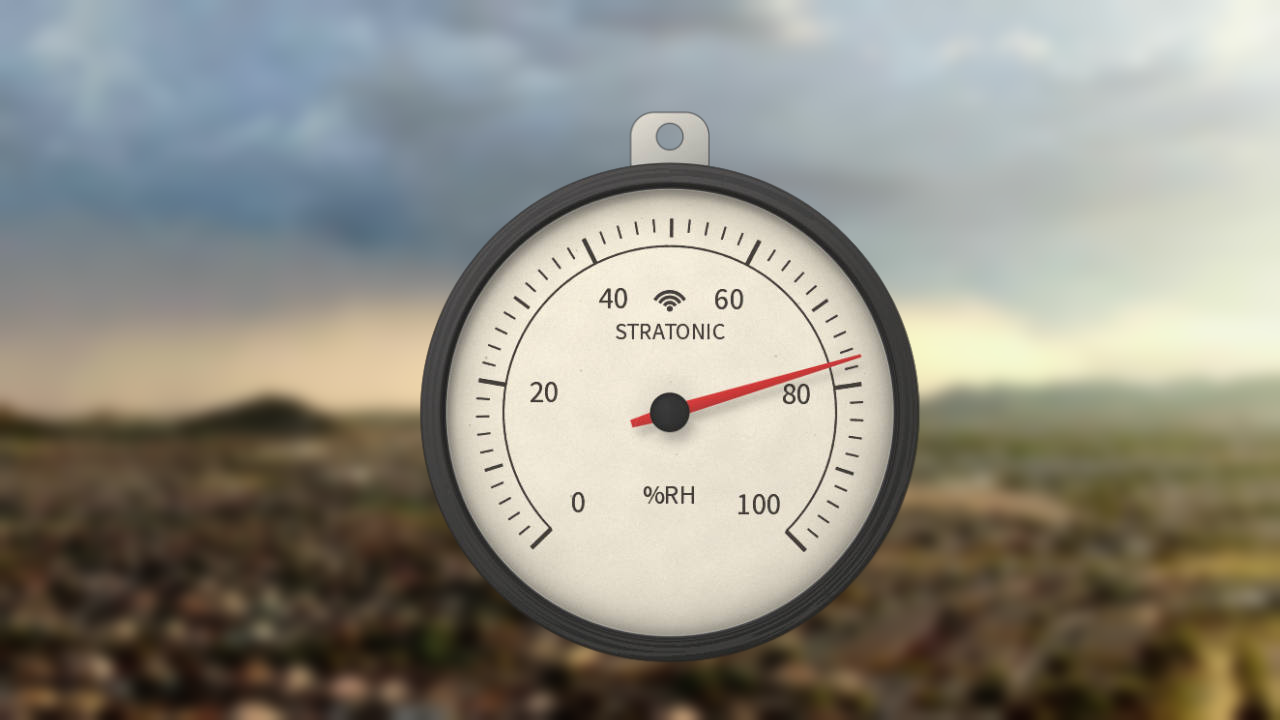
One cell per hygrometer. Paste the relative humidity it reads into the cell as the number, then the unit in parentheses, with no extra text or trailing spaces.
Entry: 77 (%)
